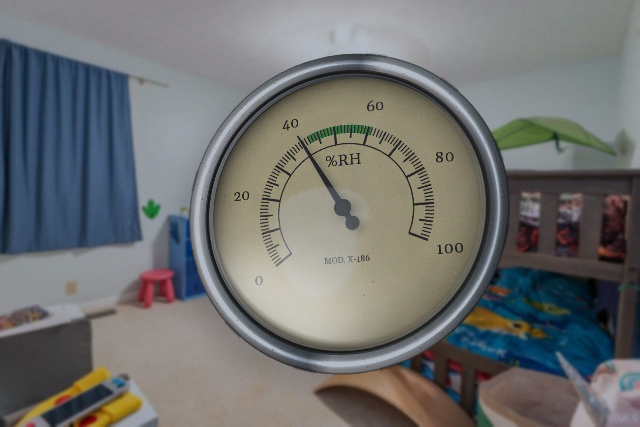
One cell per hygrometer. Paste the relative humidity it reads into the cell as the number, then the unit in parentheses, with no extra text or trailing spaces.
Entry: 40 (%)
